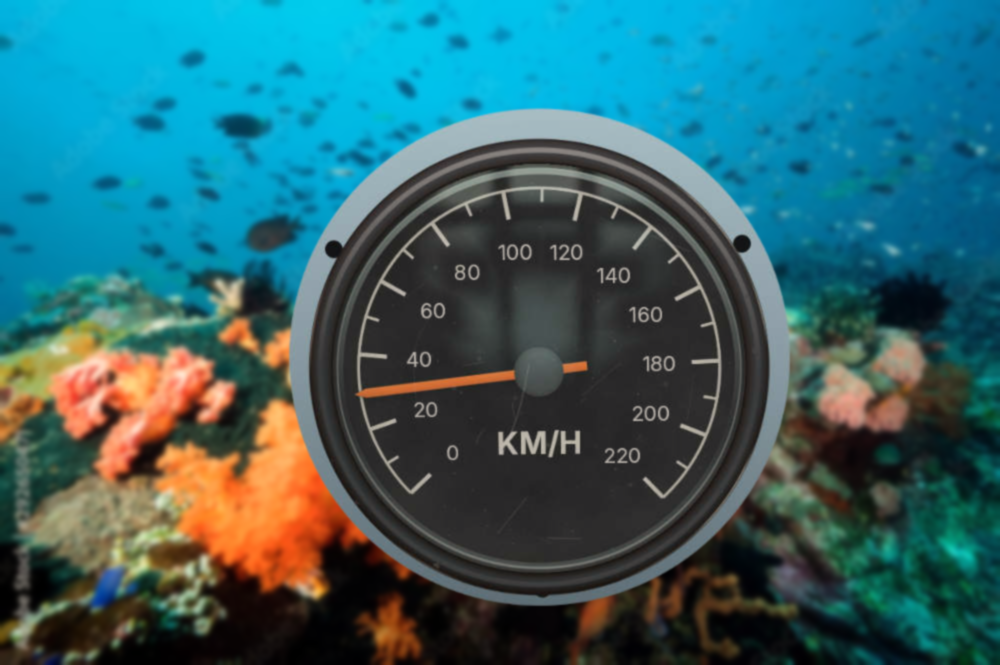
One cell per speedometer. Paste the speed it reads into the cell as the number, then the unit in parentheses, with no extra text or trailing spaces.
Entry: 30 (km/h)
